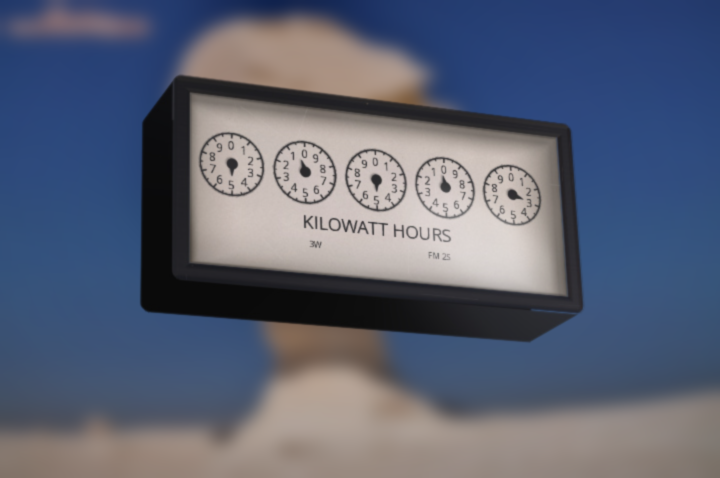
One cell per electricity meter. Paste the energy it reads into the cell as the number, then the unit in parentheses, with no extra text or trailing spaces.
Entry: 50503 (kWh)
